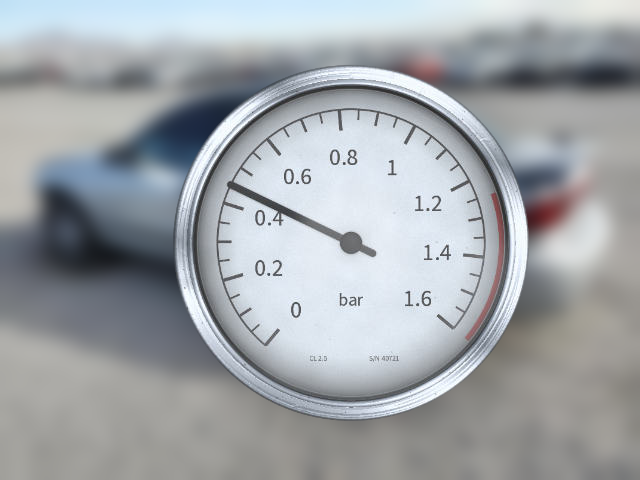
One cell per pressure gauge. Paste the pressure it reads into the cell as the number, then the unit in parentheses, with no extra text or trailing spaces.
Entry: 0.45 (bar)
